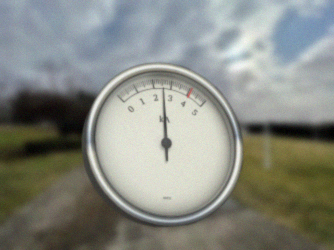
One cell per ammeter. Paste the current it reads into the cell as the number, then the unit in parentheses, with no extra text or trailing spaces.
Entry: 2.5 (kA)
